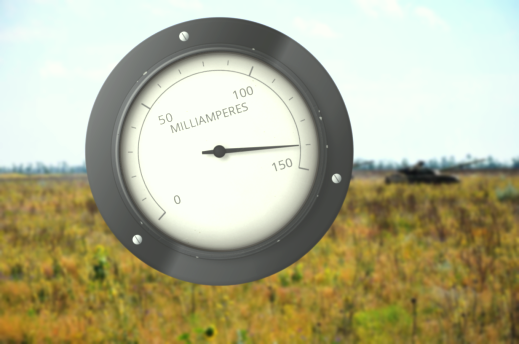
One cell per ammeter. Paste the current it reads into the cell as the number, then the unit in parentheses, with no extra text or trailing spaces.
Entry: 140 (mA)
